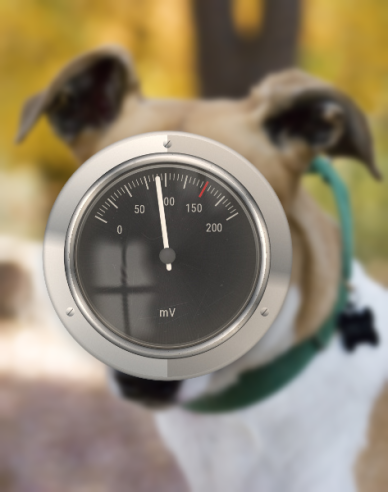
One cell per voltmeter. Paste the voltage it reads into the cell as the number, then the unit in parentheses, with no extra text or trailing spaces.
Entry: 90 (mV)
